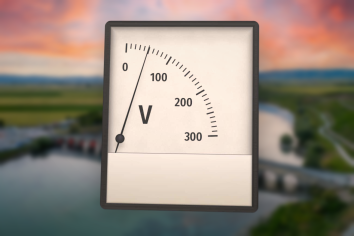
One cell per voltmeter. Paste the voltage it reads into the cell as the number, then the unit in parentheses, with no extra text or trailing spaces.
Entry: 50 (V)
